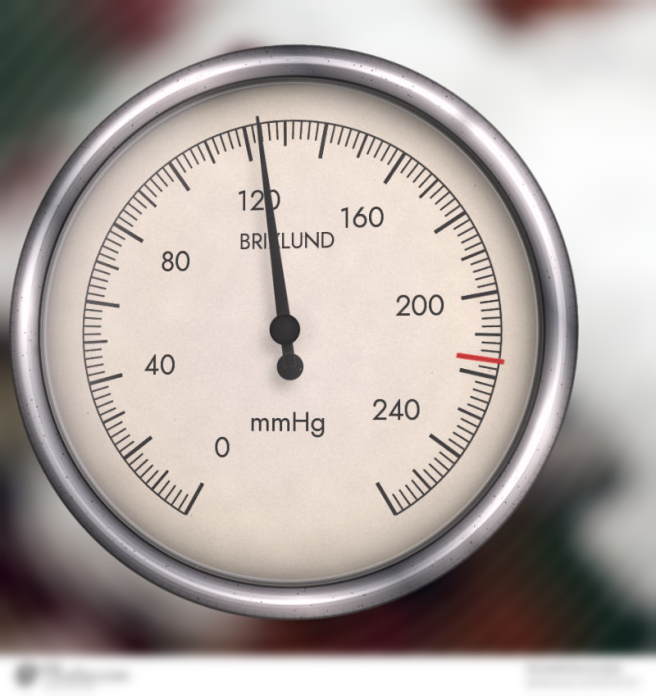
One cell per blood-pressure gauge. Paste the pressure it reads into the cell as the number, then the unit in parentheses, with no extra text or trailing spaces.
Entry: 124 (mmHg)
